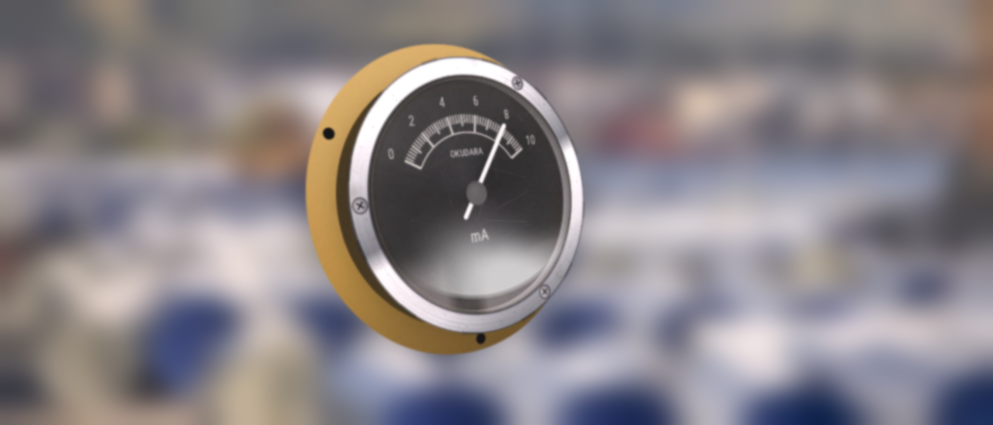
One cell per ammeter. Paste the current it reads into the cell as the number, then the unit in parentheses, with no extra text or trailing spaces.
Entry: 8 (mA)
